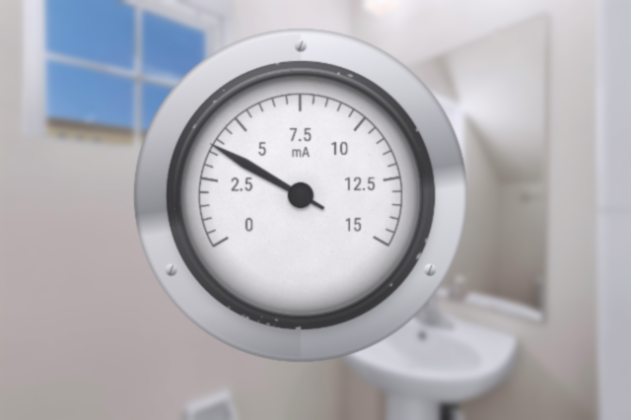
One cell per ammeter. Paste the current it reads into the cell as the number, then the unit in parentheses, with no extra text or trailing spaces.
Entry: 3.75 (mA)
